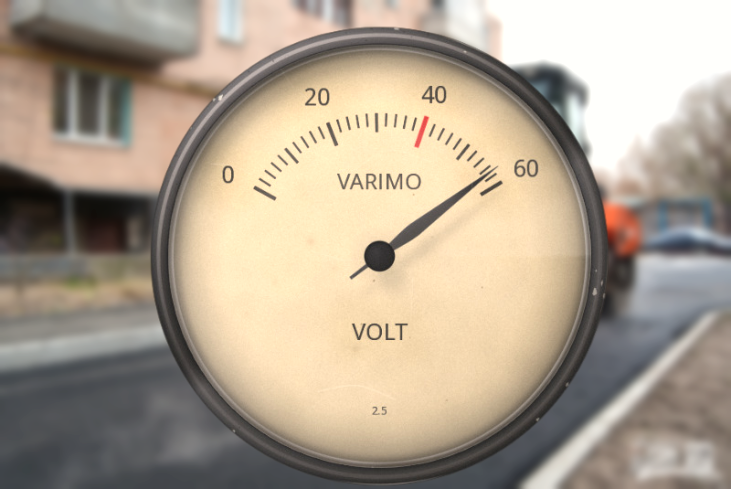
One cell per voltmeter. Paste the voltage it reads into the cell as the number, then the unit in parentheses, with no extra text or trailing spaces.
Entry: 57 (V)
